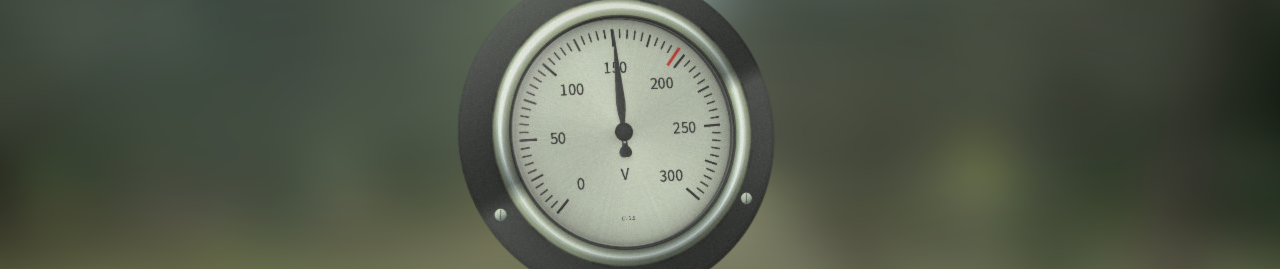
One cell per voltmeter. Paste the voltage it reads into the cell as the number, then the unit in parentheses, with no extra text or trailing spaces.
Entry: 150 (V)
